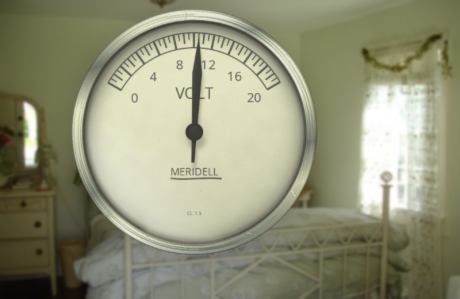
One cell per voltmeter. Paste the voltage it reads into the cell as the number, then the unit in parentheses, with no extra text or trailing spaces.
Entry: 10.5 (V)
